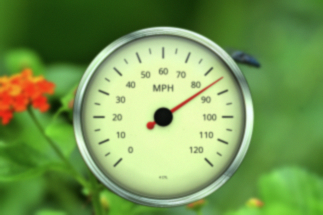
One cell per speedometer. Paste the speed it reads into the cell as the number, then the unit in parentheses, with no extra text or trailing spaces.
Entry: 85 (mph)
